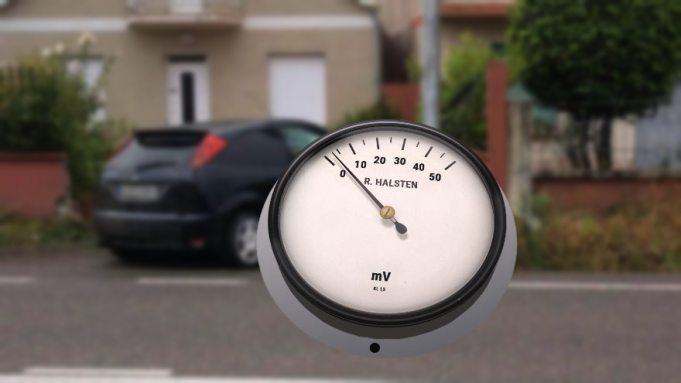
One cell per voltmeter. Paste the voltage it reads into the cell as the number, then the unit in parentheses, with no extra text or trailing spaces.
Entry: 2.5 (mV)
